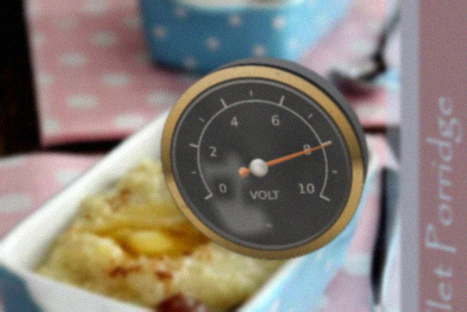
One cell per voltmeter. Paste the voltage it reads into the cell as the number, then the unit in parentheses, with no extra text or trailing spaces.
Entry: 8 (V)
